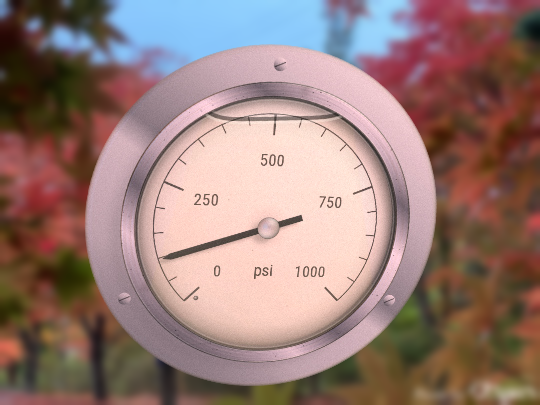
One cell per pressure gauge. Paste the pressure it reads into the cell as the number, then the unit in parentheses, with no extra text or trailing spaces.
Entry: 100 (psi)
